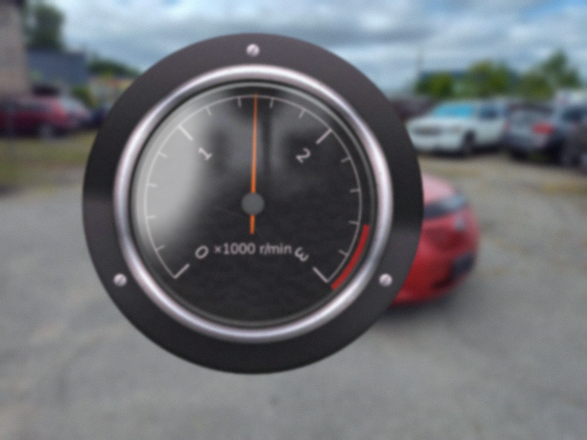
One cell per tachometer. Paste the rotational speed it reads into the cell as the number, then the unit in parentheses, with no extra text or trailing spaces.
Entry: 1500 (rpm)
